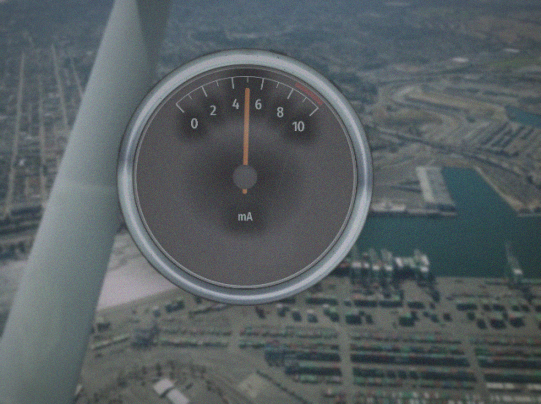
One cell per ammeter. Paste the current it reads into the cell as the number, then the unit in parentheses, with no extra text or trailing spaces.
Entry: 5 (mA)
